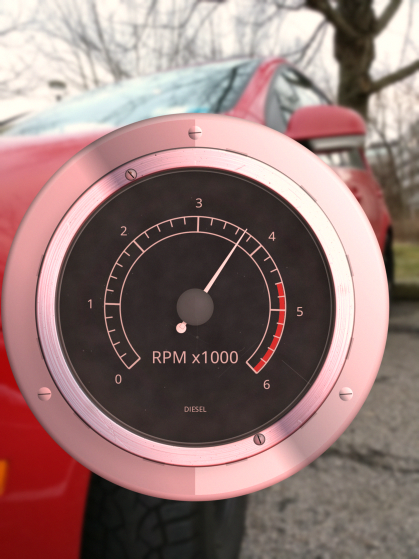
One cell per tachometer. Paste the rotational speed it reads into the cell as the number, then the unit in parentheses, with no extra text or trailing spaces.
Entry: 3700 (rpm)
